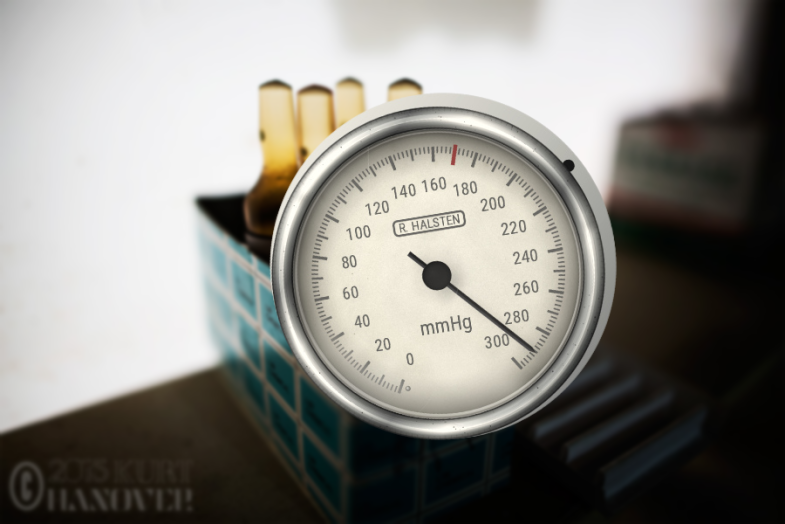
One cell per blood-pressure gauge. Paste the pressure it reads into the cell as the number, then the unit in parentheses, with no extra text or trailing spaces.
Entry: 290 (mmHg)
